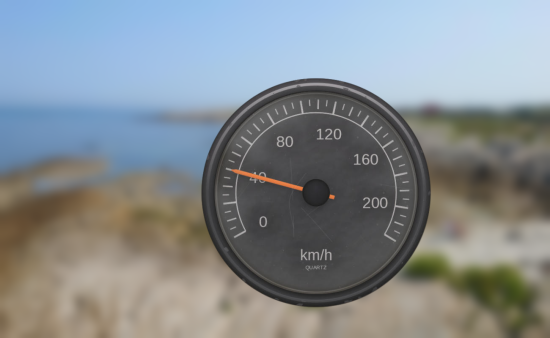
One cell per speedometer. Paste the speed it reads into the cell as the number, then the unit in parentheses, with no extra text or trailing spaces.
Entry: 40 (km/h)
